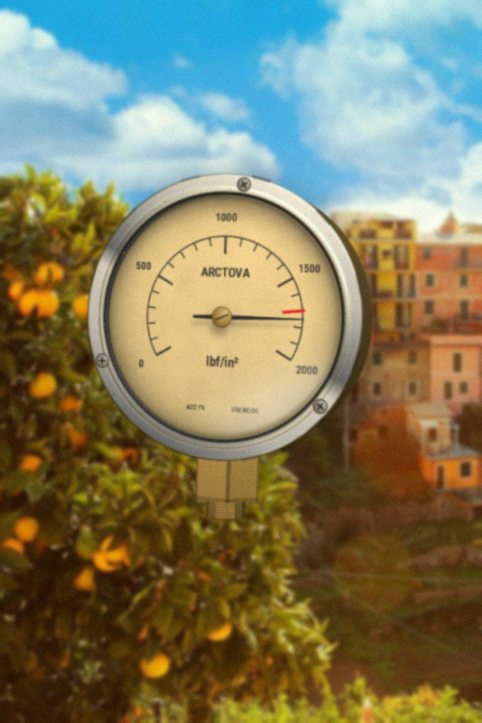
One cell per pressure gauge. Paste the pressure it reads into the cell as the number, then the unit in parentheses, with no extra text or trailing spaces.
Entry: 1750 (psi)
